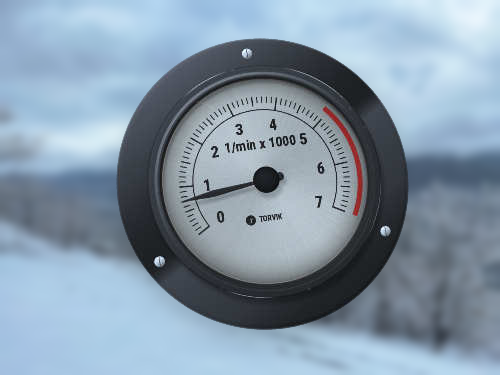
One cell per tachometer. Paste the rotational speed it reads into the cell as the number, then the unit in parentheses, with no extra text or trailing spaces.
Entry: 700 (rpm)
